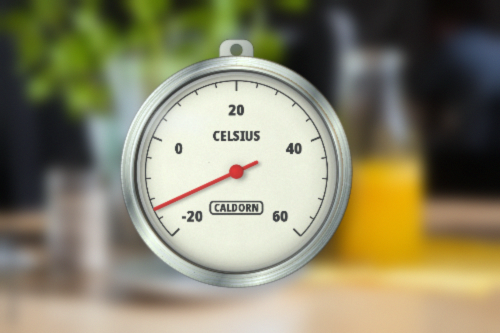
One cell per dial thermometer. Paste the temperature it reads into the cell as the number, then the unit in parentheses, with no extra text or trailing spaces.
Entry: -14 (°C)
